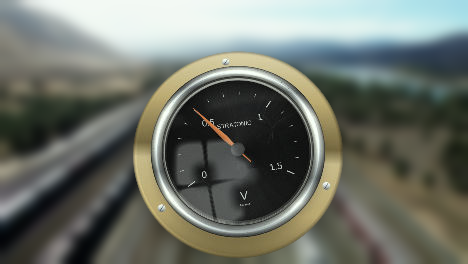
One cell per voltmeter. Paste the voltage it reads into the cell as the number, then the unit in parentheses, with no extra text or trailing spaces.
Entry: 0.5 (V)
